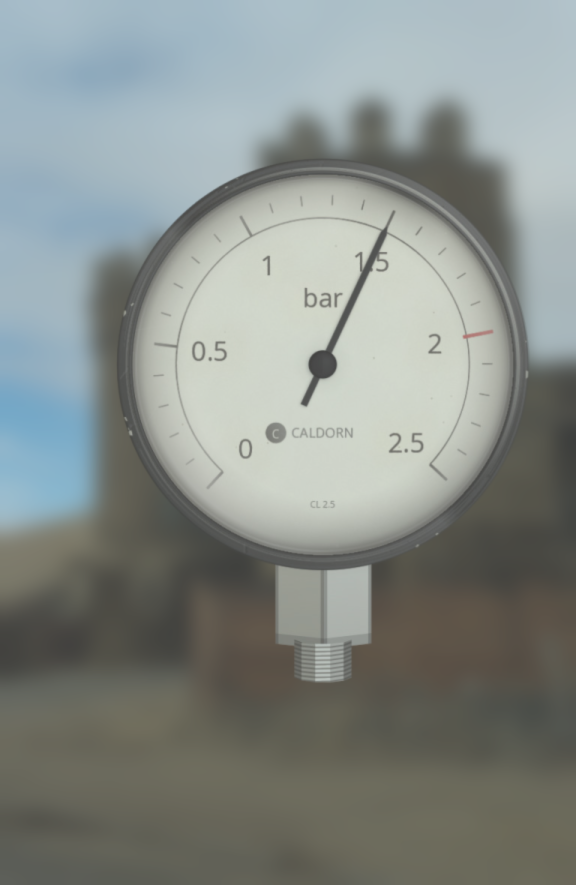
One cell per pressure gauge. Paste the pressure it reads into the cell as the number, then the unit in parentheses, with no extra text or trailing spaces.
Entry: 1.5 (bar)
